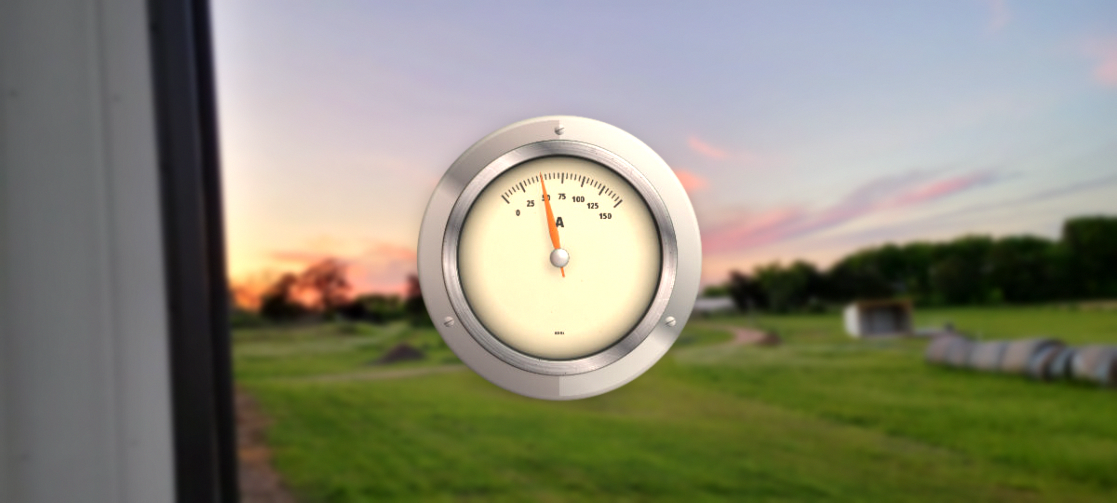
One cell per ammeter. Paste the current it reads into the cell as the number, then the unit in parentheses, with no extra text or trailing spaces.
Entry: 50 (A)
